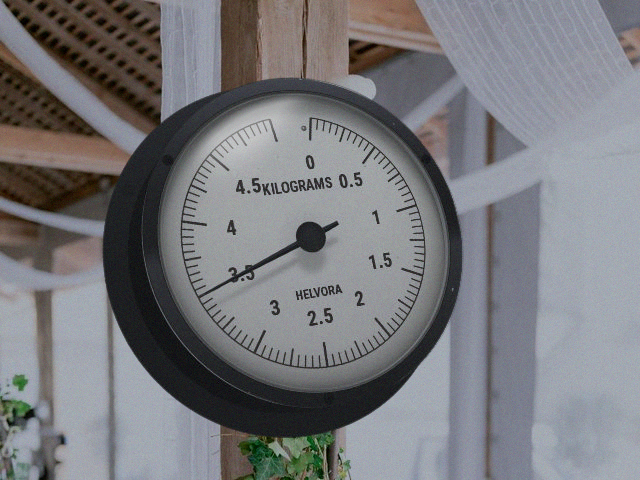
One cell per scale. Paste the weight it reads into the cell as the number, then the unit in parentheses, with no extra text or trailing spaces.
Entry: 3.5 (kg)
